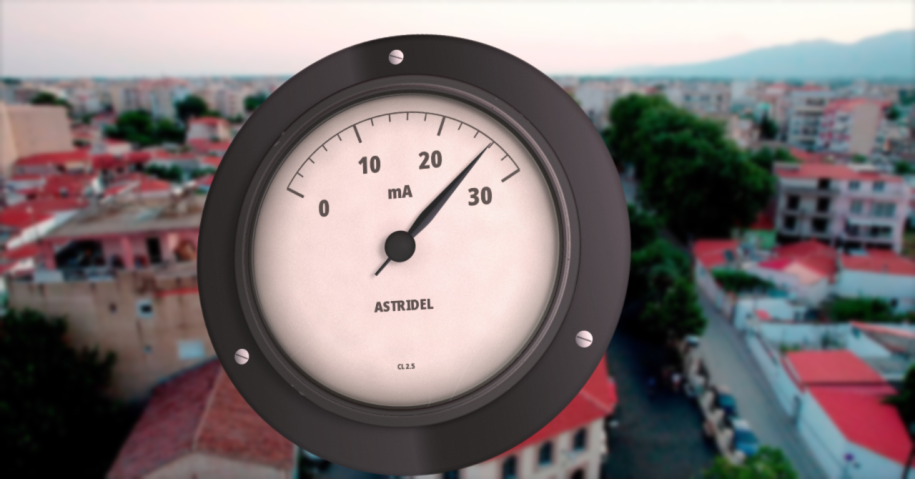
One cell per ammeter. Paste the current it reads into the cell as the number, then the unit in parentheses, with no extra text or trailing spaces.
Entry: 26 (mA)
